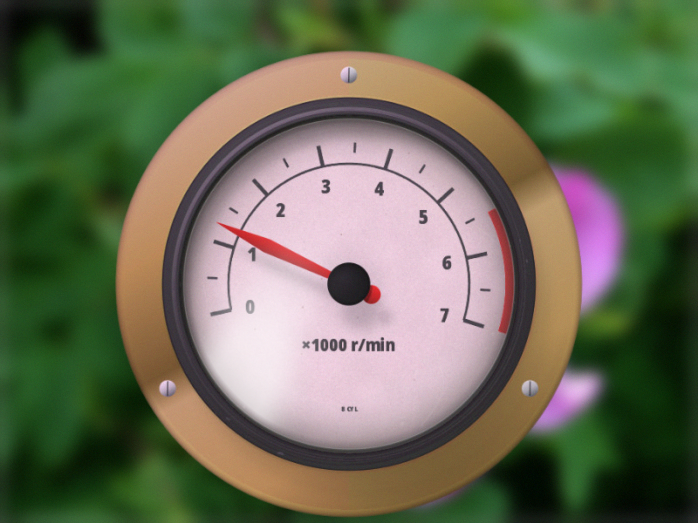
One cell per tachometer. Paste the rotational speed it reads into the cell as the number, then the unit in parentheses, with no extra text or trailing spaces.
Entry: 1250 (rpm)
